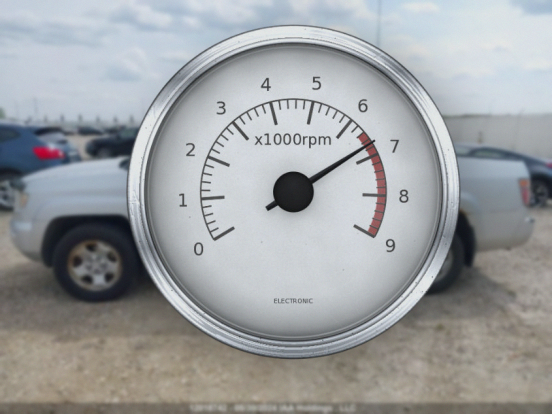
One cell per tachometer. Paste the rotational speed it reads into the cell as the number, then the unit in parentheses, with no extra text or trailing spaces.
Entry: 6700 (rpm)
